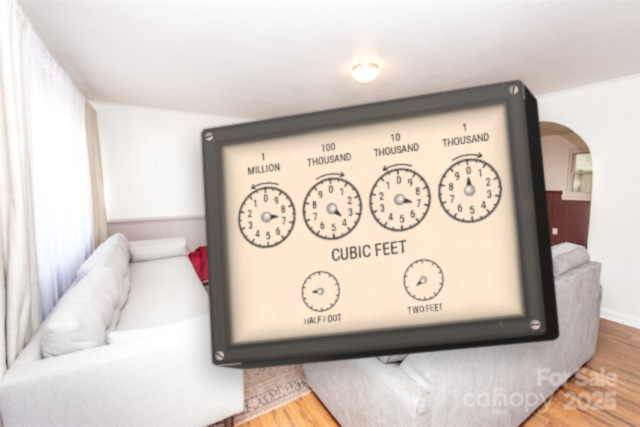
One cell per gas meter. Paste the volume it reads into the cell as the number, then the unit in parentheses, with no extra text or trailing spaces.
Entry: 737000 (ft³)
